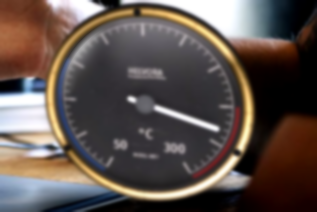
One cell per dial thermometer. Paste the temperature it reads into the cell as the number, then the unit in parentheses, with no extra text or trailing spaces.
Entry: 265 (°C)
